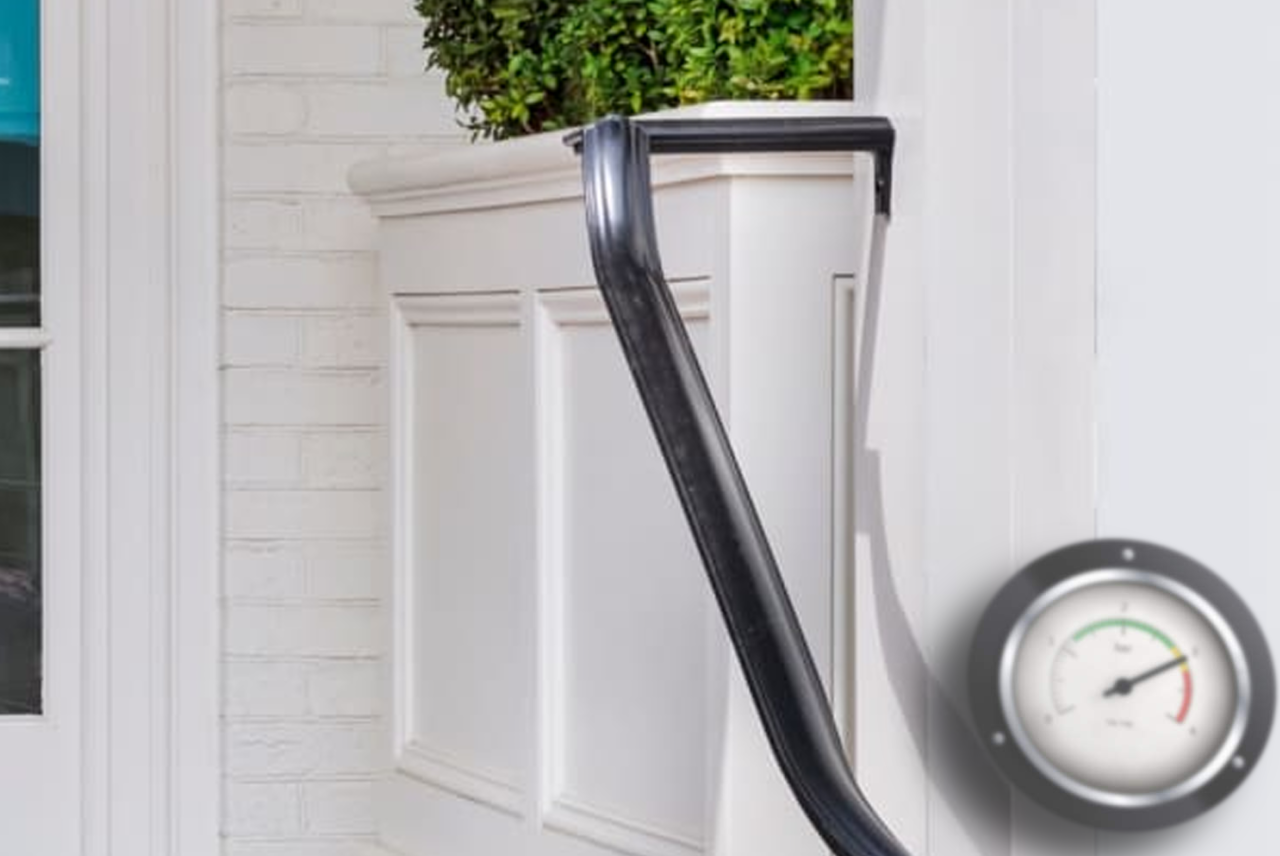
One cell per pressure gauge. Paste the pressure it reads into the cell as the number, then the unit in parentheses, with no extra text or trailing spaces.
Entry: 3 (bar)
